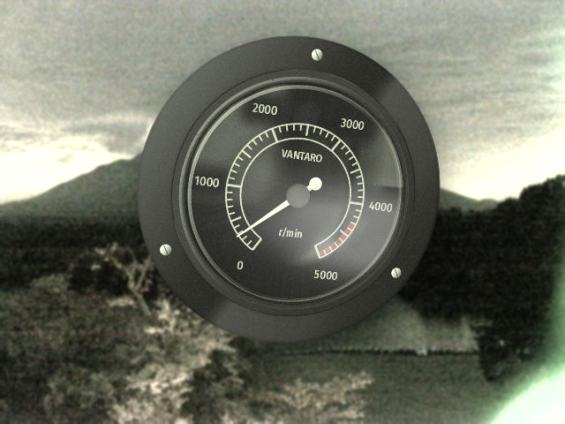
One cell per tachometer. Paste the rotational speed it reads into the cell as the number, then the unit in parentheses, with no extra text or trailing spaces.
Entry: 300 (rpm)
